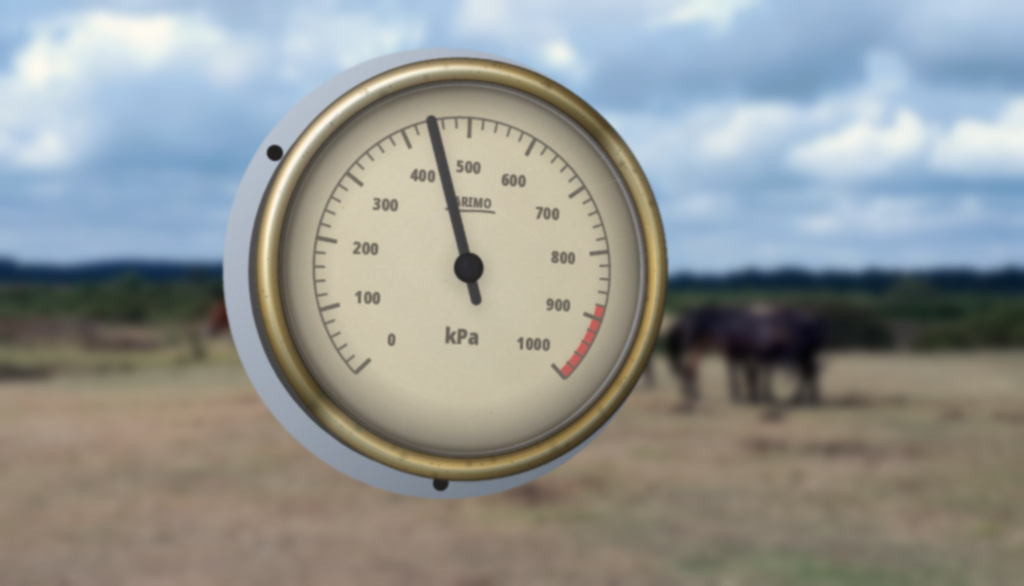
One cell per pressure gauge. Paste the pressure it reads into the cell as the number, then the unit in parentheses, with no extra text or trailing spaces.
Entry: 440 (kPa)
